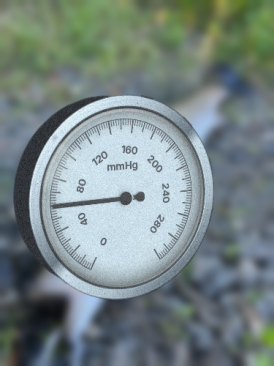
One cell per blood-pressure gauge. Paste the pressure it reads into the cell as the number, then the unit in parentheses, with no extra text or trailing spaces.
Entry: 60 (mmHg)
